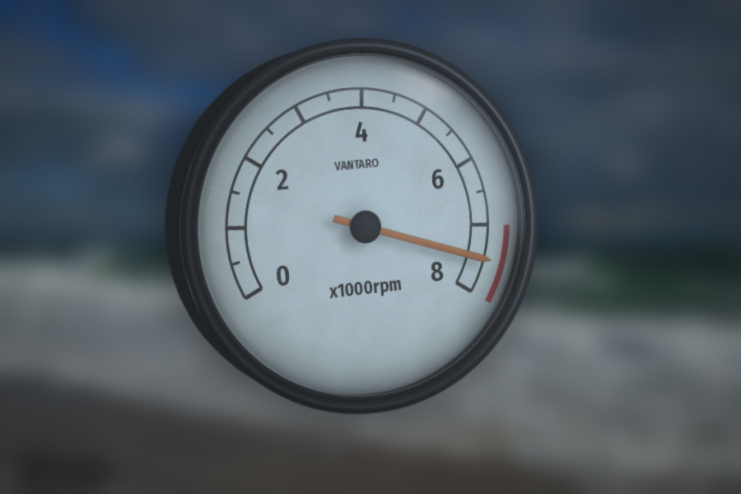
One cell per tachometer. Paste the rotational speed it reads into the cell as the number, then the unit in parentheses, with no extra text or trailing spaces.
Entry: 7500 (rpm)
